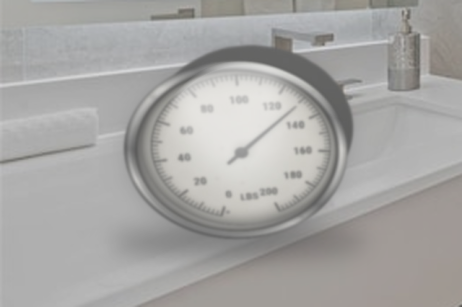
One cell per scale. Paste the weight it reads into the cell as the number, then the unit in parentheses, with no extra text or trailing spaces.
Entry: 130 (lb)
